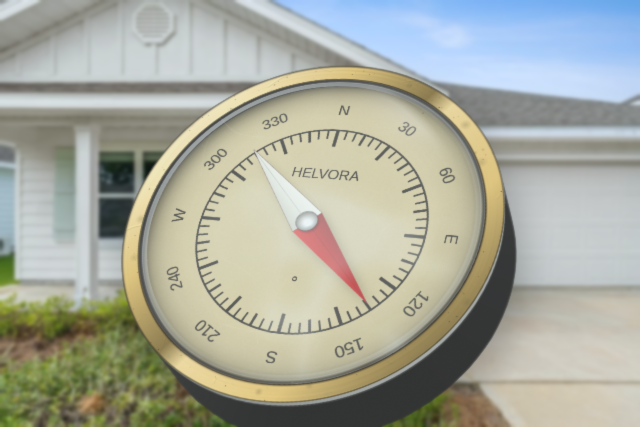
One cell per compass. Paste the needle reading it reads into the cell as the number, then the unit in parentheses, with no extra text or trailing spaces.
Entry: 135 (°)
